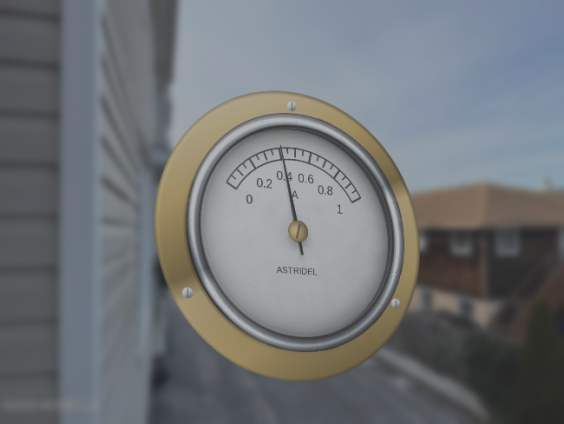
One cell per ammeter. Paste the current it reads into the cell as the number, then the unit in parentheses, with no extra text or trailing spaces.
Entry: 0.4 (A)
